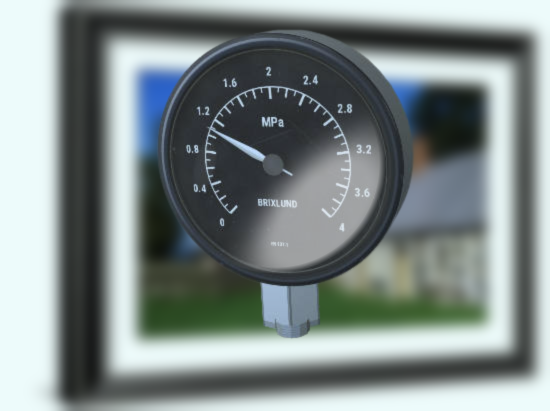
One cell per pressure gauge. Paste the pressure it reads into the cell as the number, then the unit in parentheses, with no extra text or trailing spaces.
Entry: 1.1 (MPa)
